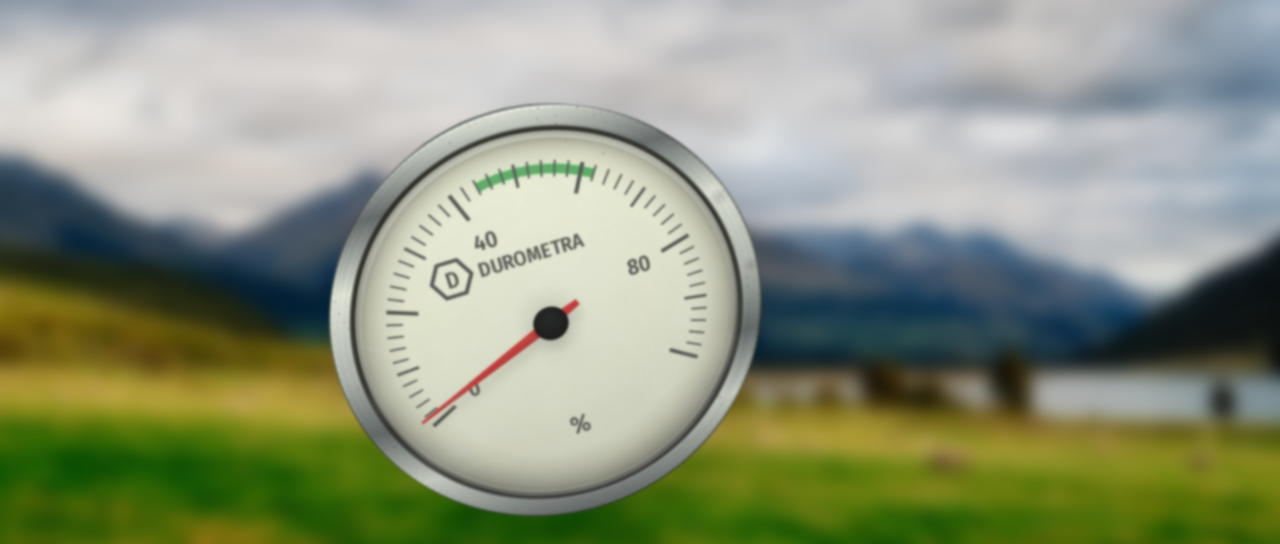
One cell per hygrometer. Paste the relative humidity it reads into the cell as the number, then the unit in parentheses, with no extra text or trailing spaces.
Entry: 2 (%)
